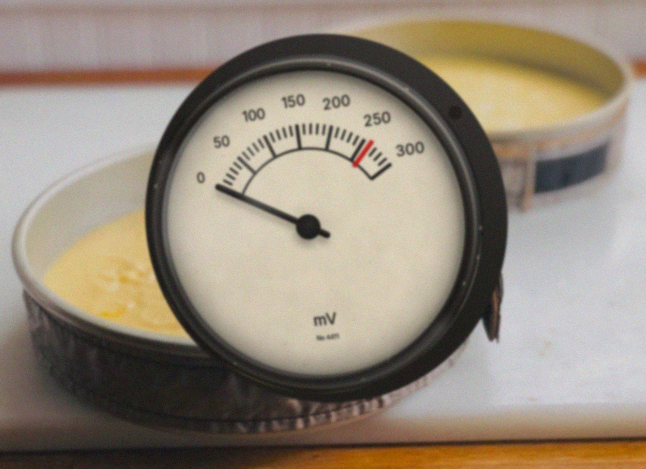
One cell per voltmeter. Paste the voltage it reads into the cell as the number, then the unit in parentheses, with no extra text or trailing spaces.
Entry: 0 (mV)
